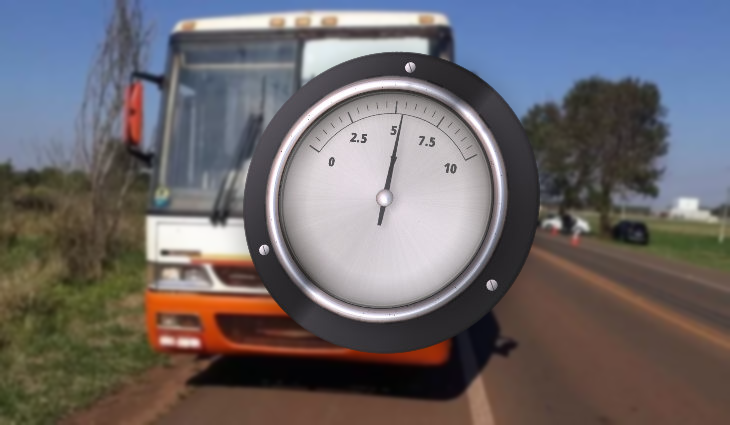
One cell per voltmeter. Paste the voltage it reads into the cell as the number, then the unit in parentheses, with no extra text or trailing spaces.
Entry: 5.5 (V)
